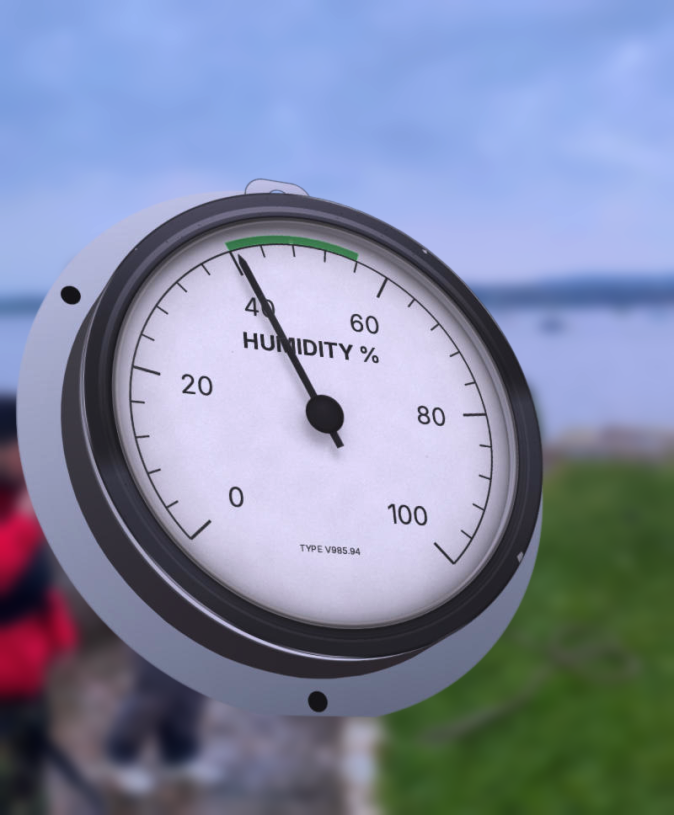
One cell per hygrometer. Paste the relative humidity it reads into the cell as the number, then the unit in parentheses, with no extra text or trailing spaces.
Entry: 40 (%)
